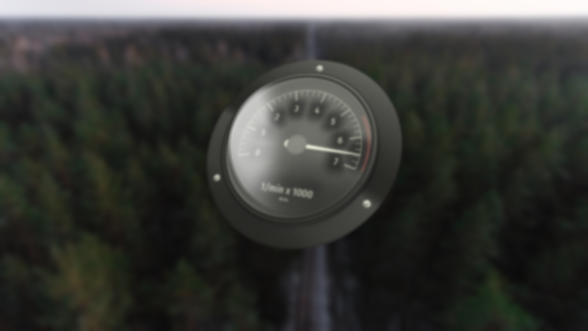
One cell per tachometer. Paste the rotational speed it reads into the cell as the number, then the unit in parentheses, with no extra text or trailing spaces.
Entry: 6600 (rpm)
